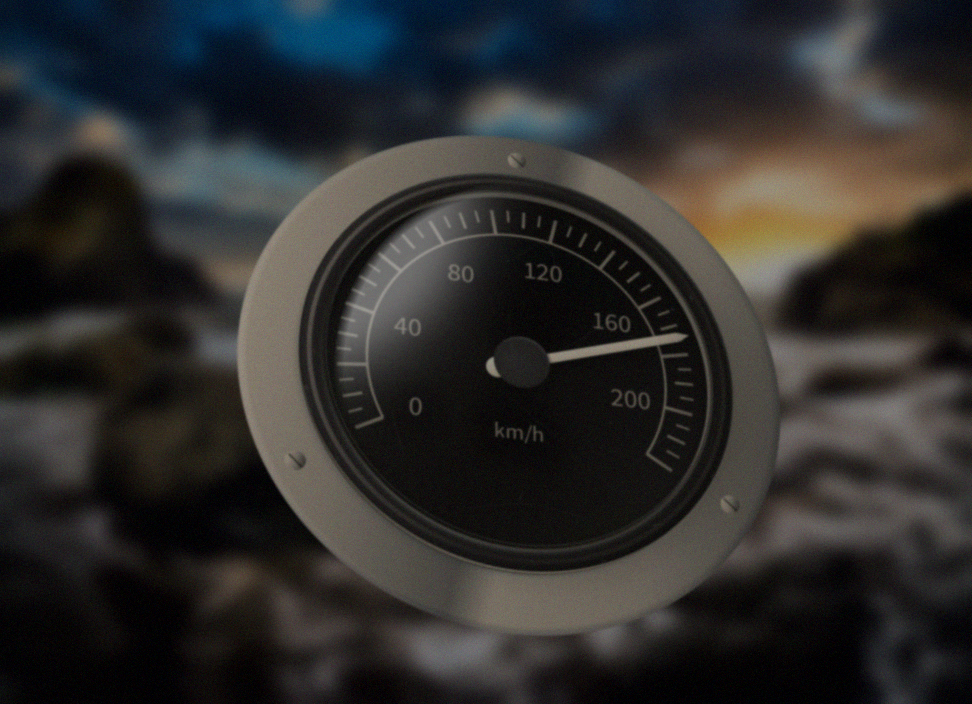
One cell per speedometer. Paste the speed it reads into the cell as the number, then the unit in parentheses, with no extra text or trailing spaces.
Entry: 175 (km/h)
